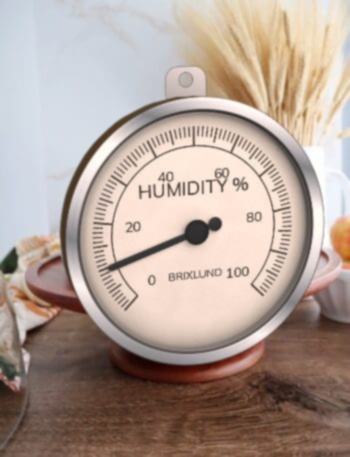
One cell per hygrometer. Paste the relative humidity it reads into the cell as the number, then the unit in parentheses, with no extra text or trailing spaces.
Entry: 10 (%)
